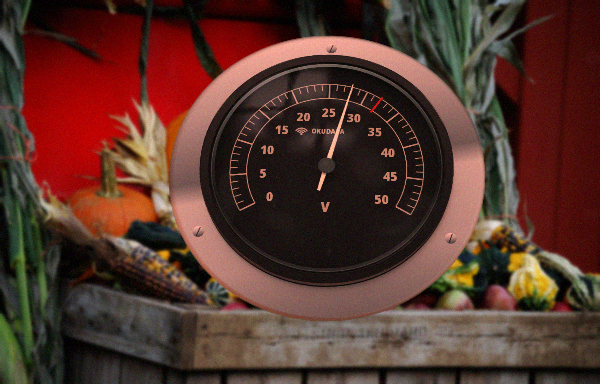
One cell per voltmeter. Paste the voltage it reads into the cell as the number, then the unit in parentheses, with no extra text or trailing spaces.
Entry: 28 (V)
